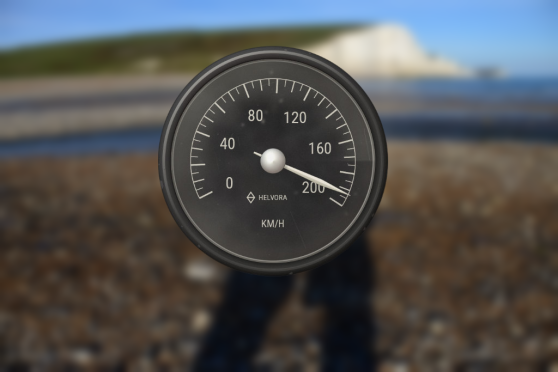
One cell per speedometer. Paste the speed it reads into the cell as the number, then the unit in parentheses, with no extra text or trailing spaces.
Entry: 192.5 (km/h)
